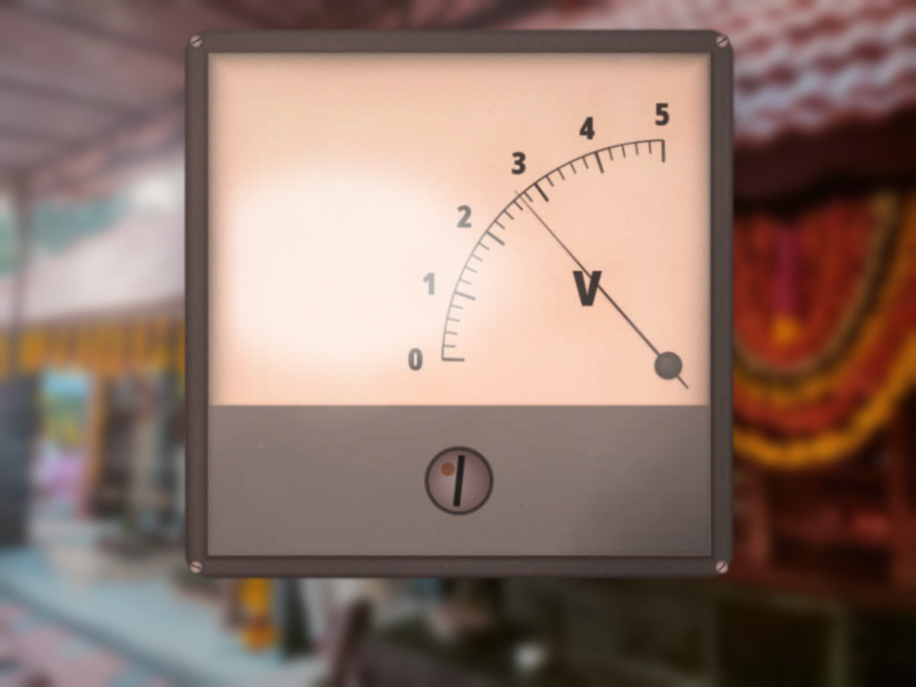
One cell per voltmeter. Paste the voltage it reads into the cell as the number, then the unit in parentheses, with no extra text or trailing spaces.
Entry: 2.7 (V)
